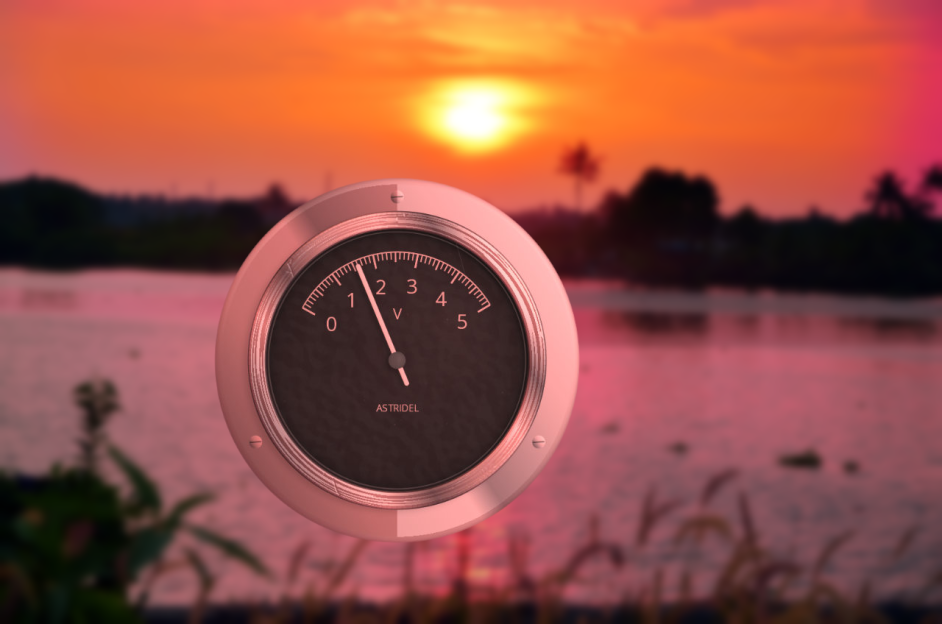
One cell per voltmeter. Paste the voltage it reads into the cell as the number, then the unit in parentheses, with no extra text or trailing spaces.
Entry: 1.6 (V)
